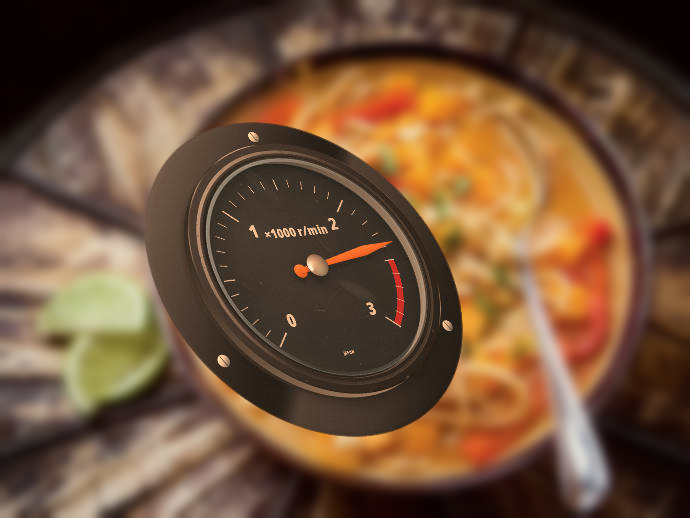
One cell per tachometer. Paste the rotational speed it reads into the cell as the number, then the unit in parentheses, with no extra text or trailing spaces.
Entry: 2400 (rpm)
